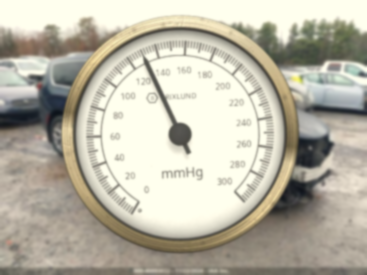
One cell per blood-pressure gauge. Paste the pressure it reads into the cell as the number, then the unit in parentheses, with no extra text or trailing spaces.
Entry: 130 (mmHg)
